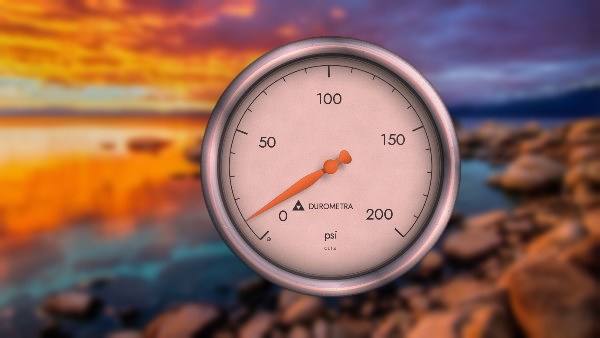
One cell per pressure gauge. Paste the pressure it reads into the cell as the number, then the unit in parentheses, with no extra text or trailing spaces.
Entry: 10 (psi)
